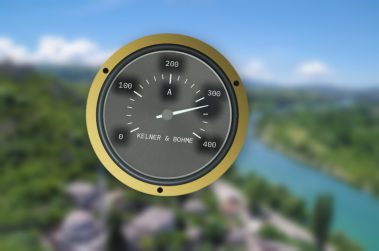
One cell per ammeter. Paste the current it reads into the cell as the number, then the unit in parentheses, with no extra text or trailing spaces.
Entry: 320 (A)
